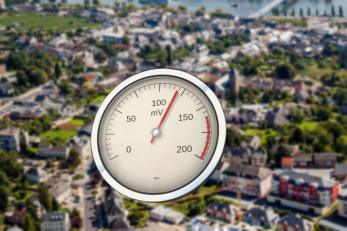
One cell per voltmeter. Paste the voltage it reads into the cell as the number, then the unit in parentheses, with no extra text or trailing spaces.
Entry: 120 (mV)
